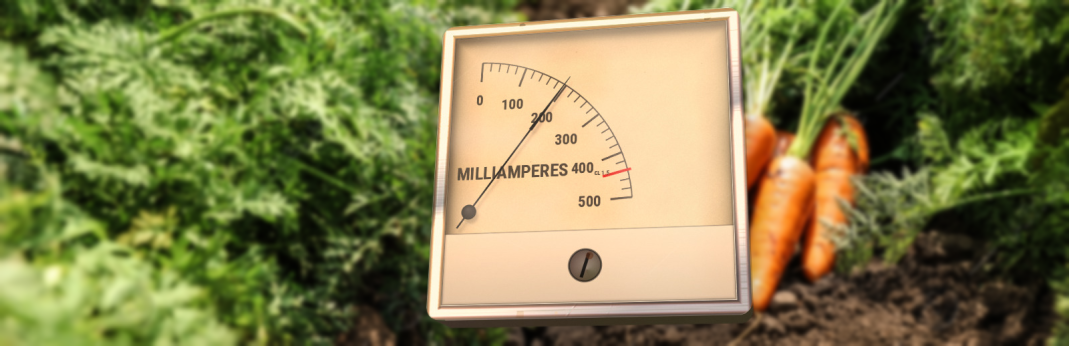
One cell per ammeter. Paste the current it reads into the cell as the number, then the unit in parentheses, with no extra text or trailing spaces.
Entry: 200 (mA)
